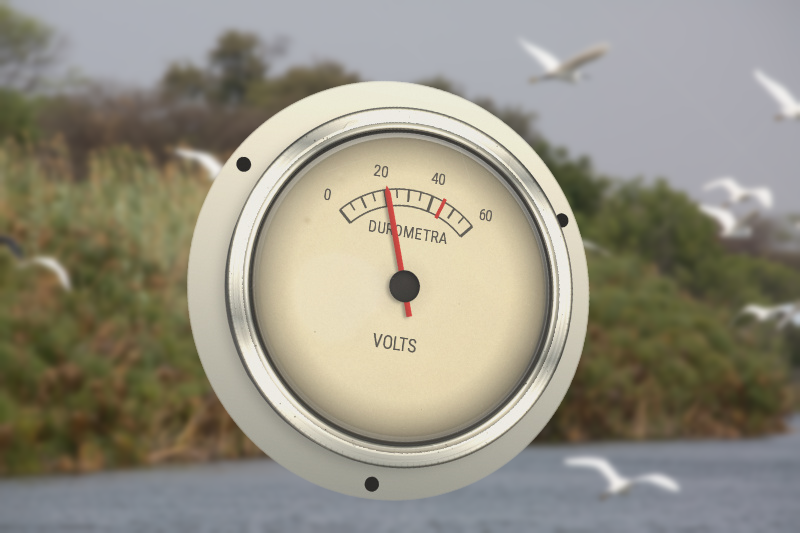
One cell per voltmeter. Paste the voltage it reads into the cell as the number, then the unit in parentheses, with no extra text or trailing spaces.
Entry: 20 (V)
